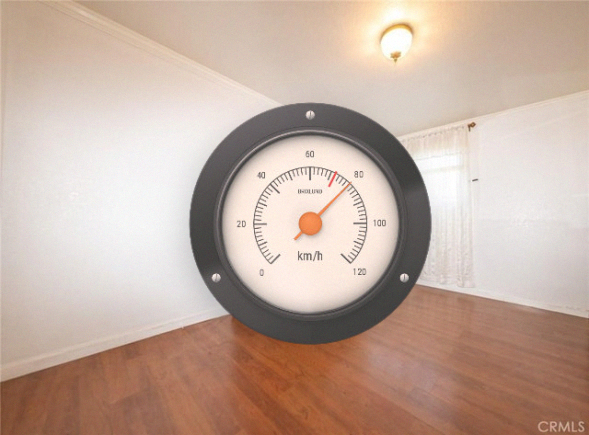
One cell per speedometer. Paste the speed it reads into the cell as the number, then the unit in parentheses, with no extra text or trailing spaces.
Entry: 80 (km/h)
